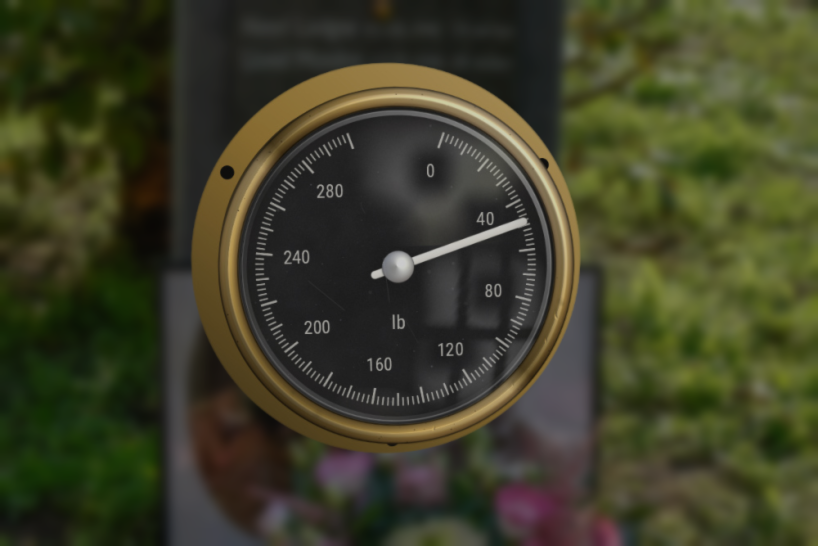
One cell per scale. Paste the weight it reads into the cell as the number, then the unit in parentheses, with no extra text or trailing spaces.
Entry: 48 (lb)
